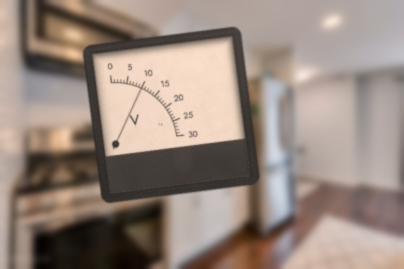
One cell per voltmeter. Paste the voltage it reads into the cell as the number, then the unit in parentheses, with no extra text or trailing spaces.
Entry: 10 (V)
